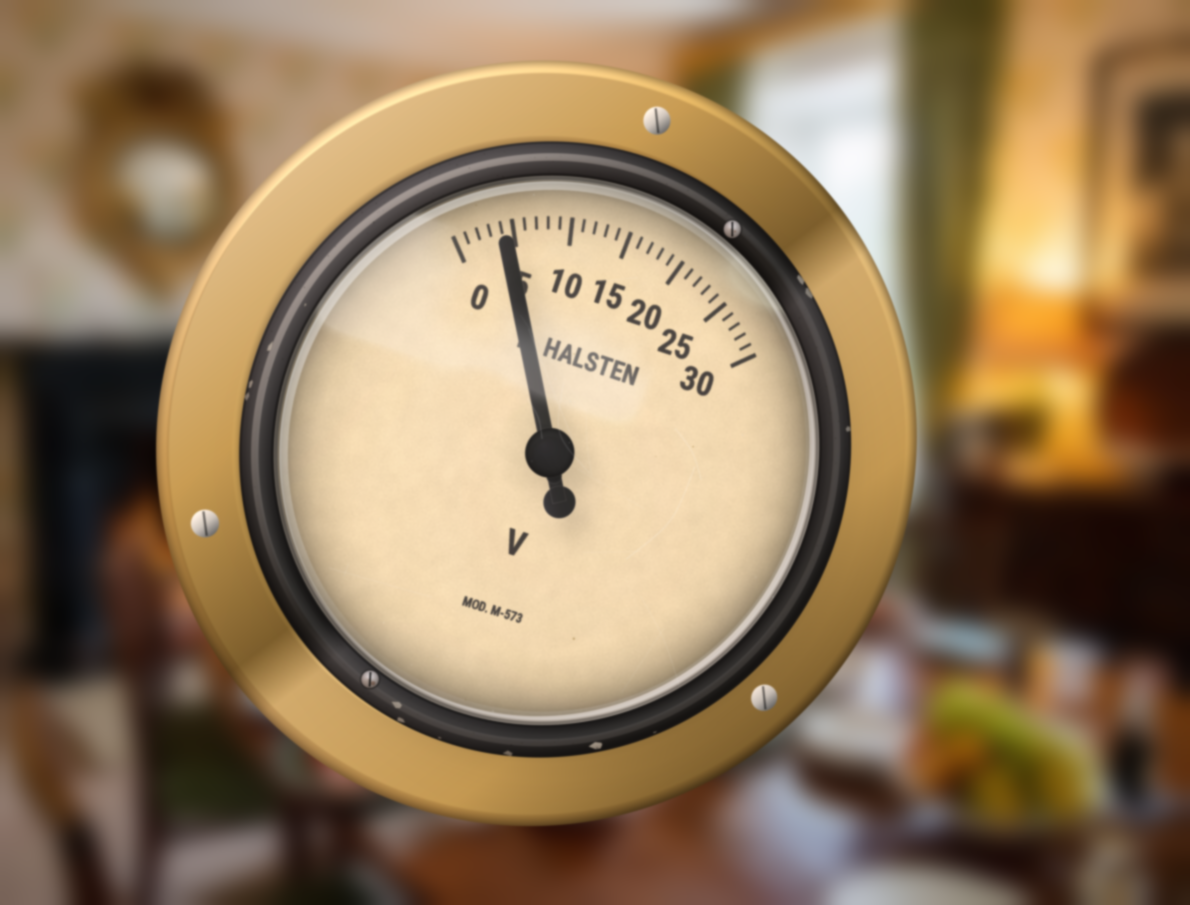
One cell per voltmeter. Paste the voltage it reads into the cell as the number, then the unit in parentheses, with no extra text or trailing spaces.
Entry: 4 (V)
